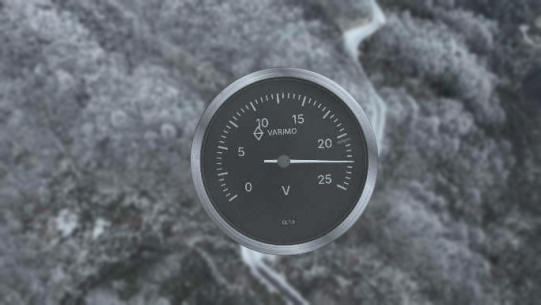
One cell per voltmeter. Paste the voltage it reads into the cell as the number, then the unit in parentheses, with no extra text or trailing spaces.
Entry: 22.5 (V)
